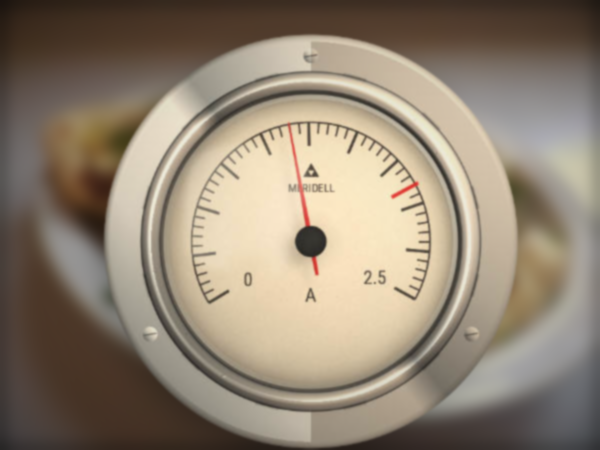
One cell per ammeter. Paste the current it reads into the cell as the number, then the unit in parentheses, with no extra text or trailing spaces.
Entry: 1.15 (A)
